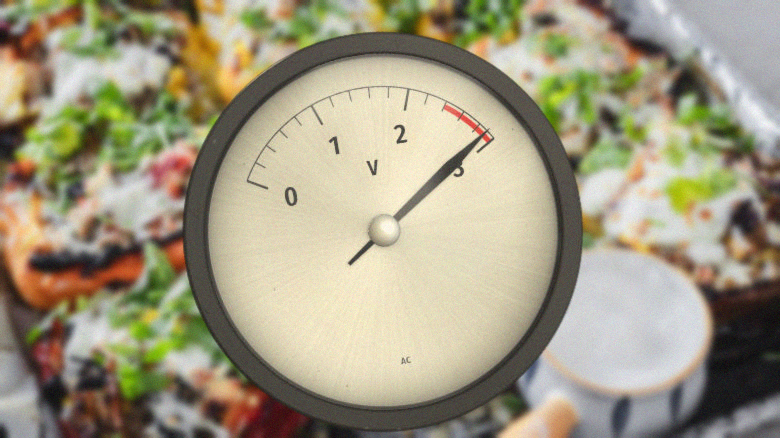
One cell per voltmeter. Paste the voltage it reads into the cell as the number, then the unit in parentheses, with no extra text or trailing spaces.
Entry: 2.9 (V)
